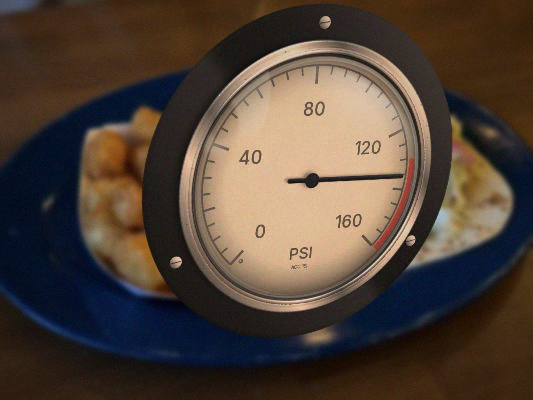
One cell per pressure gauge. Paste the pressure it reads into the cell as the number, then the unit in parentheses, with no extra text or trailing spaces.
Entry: 135 (psi)
